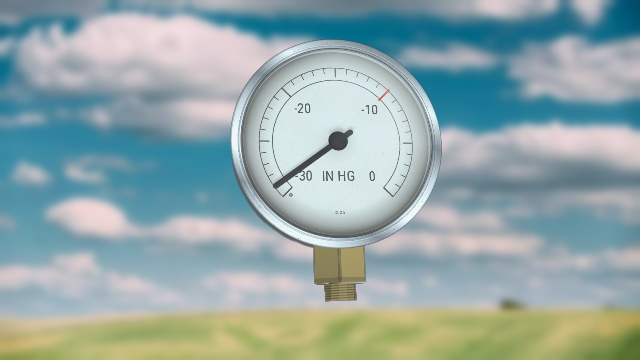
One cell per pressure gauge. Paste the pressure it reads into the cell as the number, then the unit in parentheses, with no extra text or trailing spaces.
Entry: -29 (inHg)
